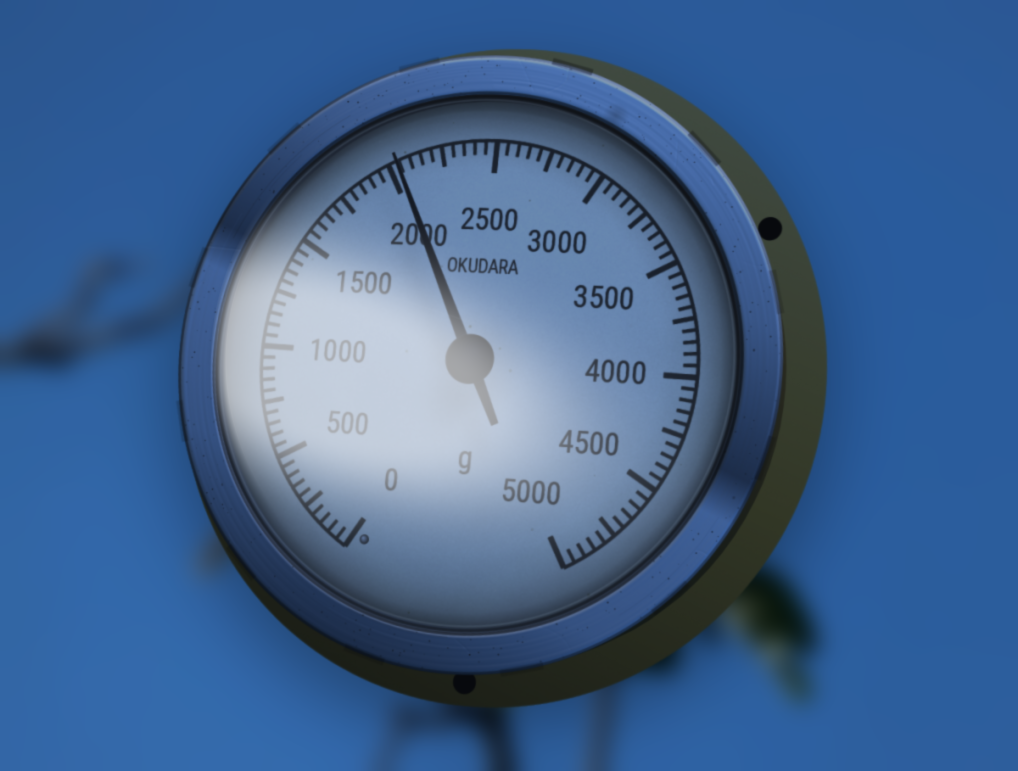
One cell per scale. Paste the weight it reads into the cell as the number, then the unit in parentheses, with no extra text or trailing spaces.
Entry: 2050 (g)
